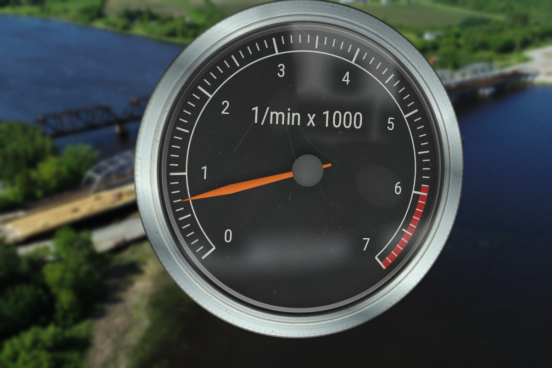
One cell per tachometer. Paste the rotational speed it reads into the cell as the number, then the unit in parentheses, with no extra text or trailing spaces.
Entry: 700 (rpm)
